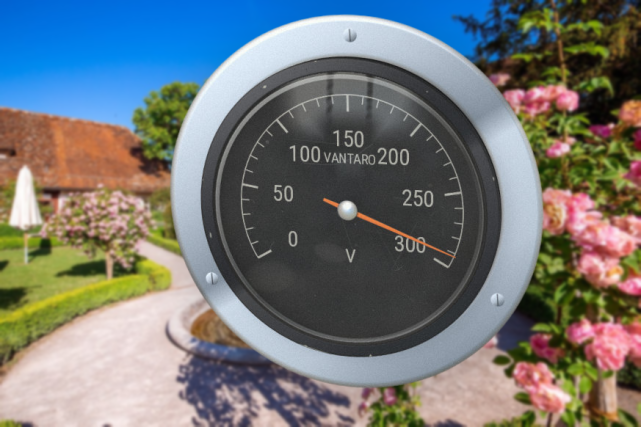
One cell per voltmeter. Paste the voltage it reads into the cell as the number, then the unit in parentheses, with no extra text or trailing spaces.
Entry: 290 (V)
